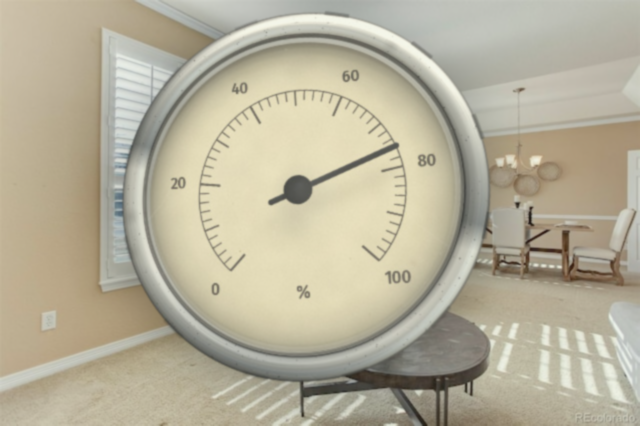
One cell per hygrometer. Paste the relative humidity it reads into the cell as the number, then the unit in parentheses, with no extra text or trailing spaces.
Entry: 76 (%)
